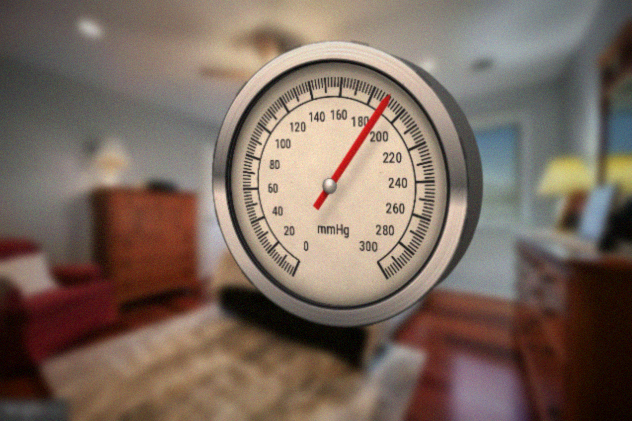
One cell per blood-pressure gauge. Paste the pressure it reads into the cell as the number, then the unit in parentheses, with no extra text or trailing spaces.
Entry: 190 (mmHg)
